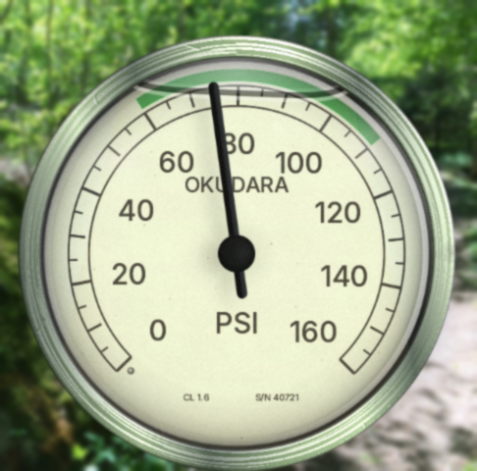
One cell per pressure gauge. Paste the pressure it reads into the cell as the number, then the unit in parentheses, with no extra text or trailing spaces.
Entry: 75 (psi)
